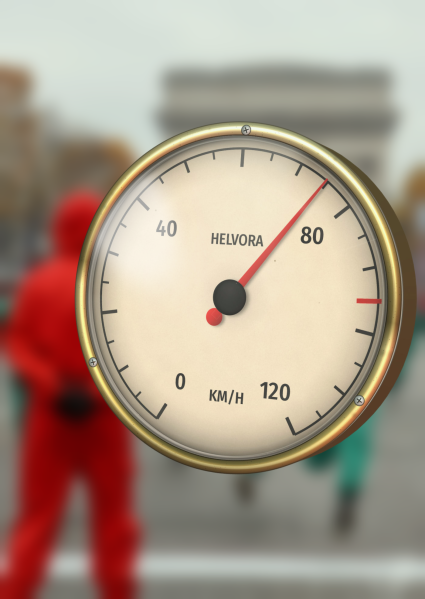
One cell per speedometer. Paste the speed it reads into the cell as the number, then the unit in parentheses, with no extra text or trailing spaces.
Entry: 75 (km/h)
